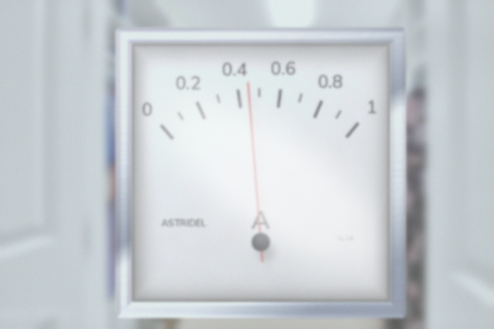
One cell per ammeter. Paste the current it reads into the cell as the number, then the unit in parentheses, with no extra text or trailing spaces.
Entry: 0.45 (A)
